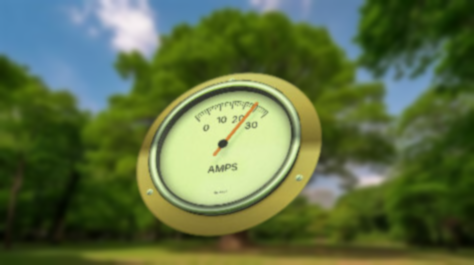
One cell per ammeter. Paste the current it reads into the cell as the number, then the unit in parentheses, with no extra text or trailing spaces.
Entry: 25 (A)
